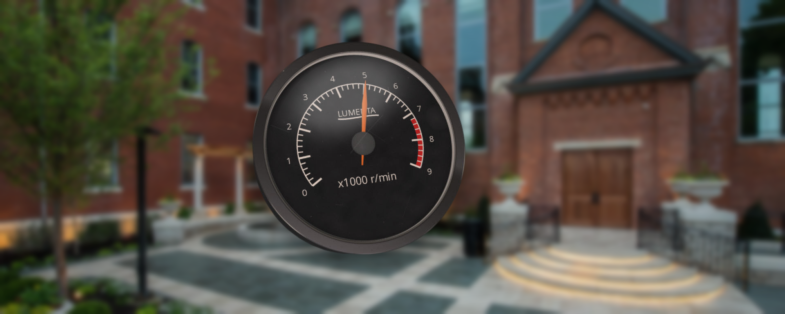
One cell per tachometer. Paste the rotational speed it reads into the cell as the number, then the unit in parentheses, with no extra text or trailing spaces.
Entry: 5000 (rpm)
